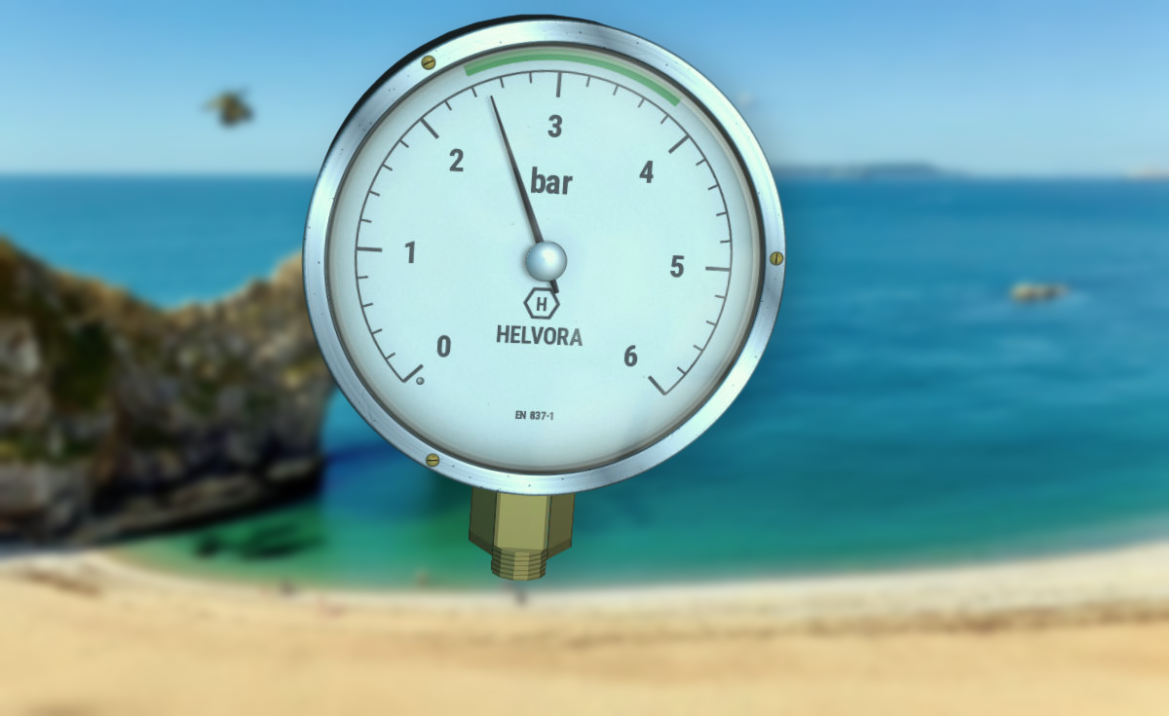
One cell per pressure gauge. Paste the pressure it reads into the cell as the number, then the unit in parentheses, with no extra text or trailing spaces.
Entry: 2.5 (bar)
